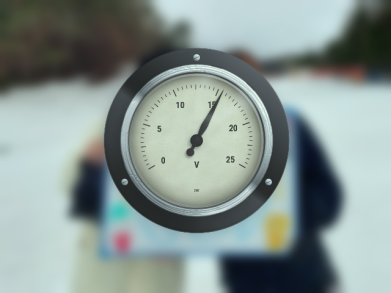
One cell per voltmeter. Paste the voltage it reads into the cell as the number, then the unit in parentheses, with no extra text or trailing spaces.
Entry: 15.5 (V)
